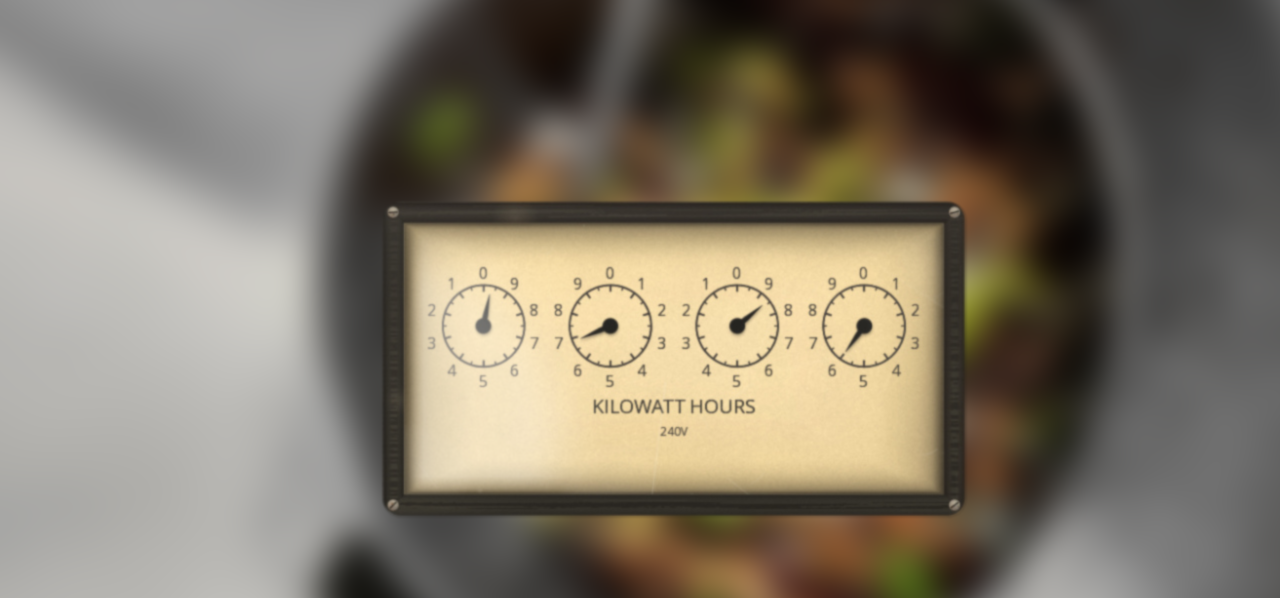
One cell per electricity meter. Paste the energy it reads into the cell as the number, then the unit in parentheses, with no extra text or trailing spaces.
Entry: 9686 (kWh)
